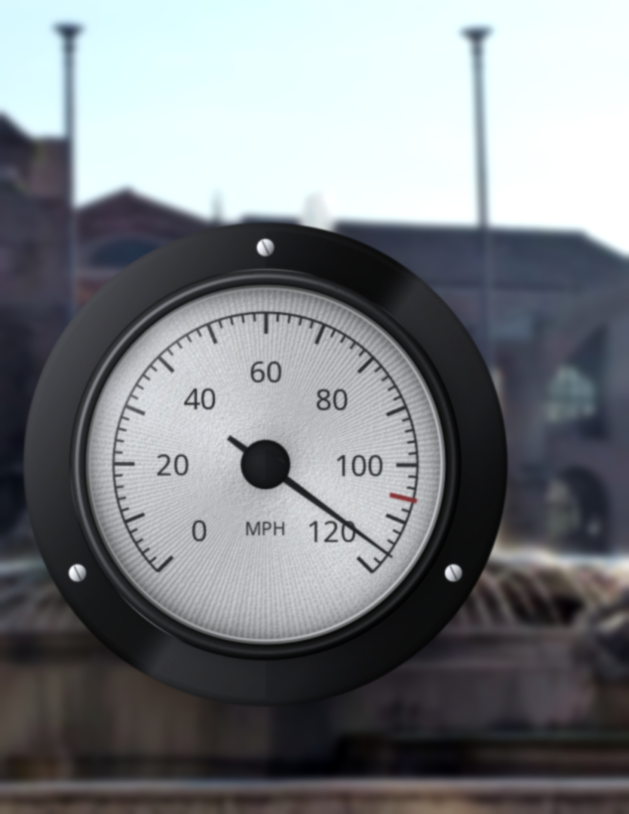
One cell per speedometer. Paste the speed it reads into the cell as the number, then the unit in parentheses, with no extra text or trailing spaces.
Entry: 116 (mph)
